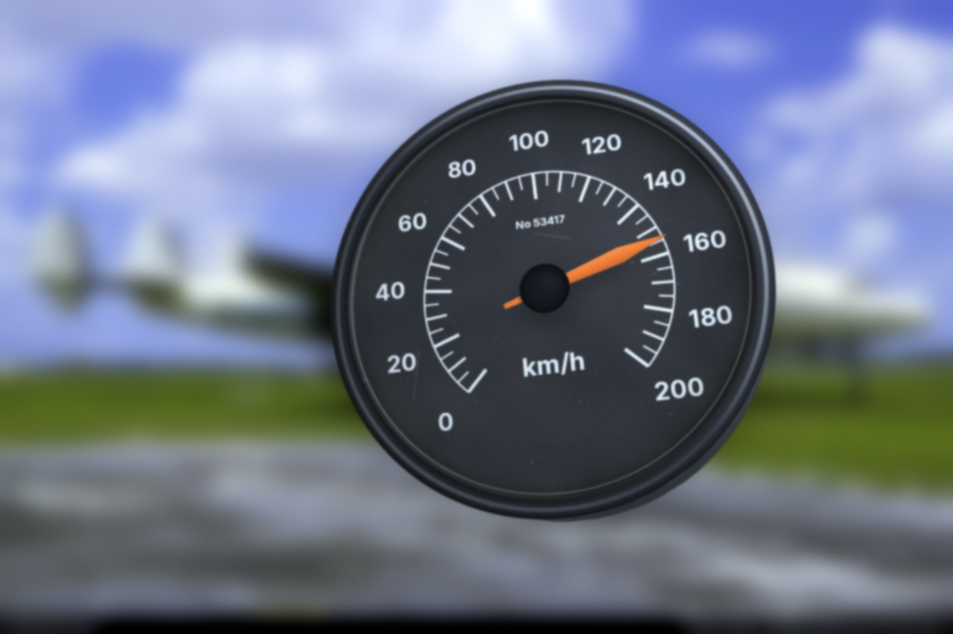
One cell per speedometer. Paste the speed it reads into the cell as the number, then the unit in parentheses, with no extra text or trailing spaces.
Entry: 155 (km/h)
